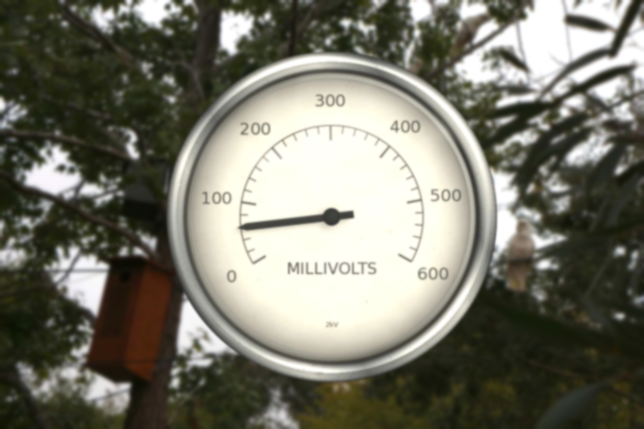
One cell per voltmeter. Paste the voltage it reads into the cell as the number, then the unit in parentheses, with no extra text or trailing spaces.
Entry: 60 (mV)
